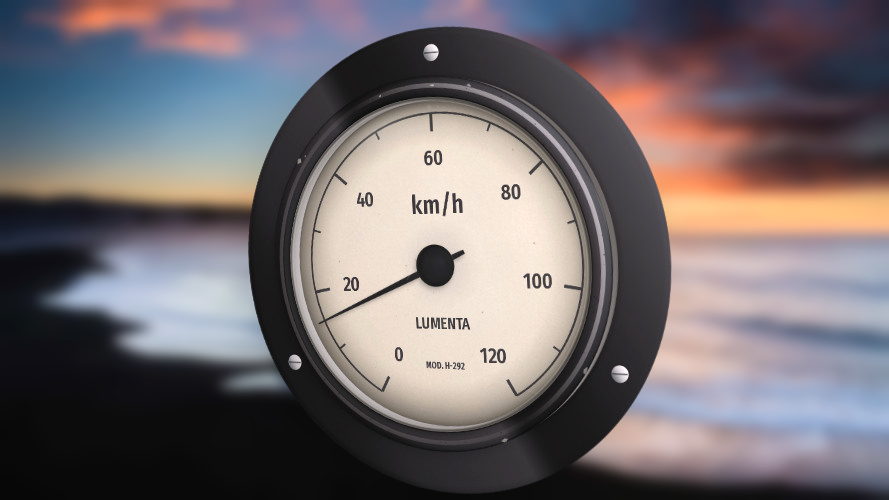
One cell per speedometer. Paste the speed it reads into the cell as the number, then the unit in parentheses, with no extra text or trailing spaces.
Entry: 15 (km/h)
